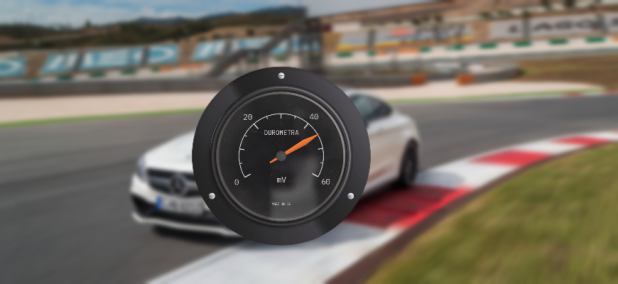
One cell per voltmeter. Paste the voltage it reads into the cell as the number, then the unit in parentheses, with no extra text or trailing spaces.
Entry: 45 (mV)
